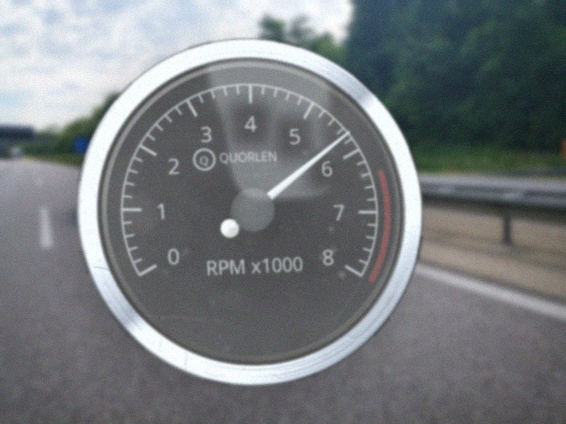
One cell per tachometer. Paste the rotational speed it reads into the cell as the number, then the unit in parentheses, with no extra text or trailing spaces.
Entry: 5700 (rpm)
